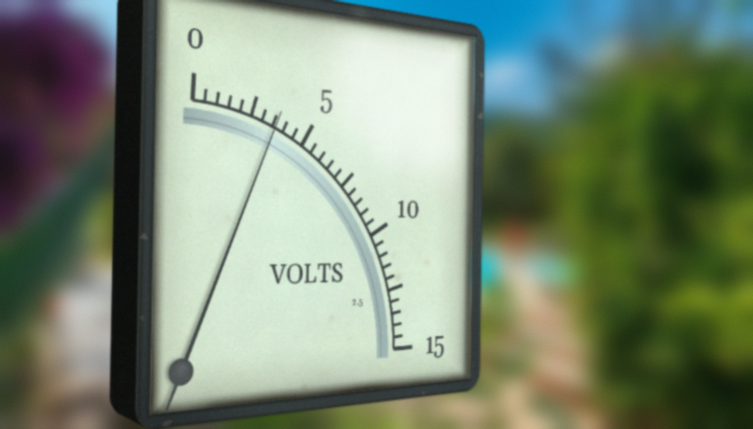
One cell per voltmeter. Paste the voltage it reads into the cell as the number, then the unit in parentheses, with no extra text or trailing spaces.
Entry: 3.5 (V)
